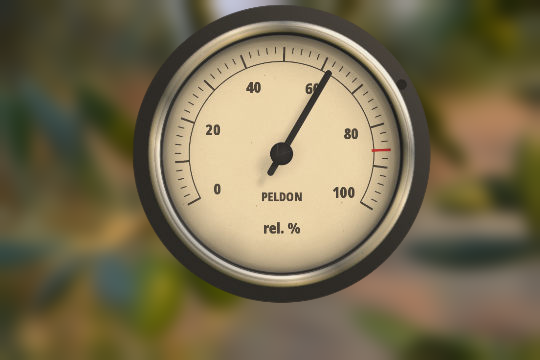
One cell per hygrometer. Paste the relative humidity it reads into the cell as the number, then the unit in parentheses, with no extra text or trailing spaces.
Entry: 62 (%)
